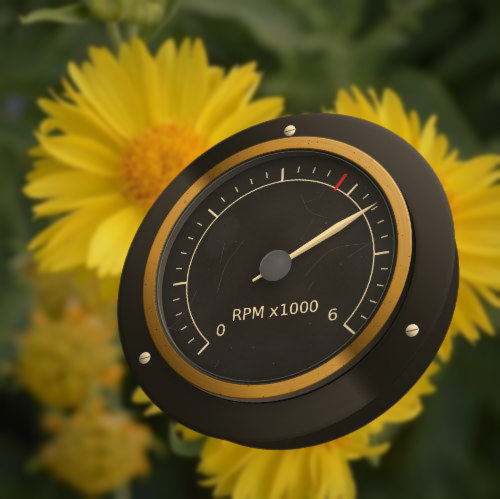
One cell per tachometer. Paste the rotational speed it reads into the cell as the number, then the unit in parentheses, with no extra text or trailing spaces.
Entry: 4400 (rpm)
